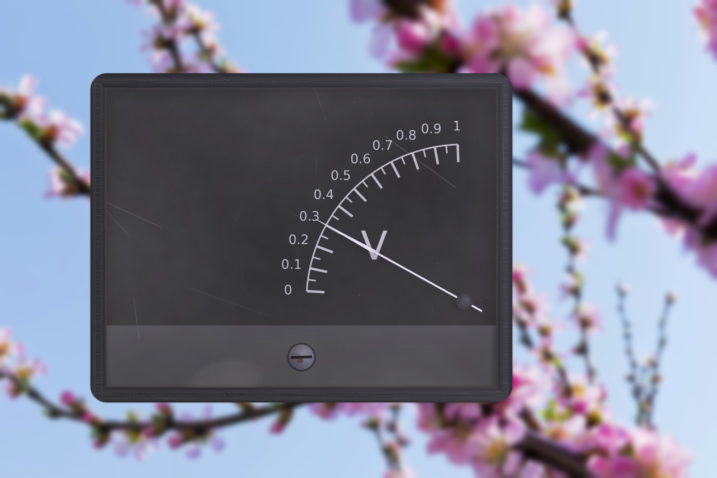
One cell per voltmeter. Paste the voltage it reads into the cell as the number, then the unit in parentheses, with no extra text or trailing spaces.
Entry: 0.3 (V)
